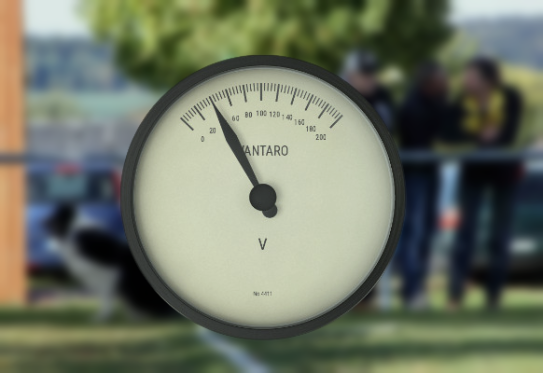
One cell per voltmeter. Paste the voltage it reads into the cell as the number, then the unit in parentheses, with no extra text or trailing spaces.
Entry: 40 (V)
